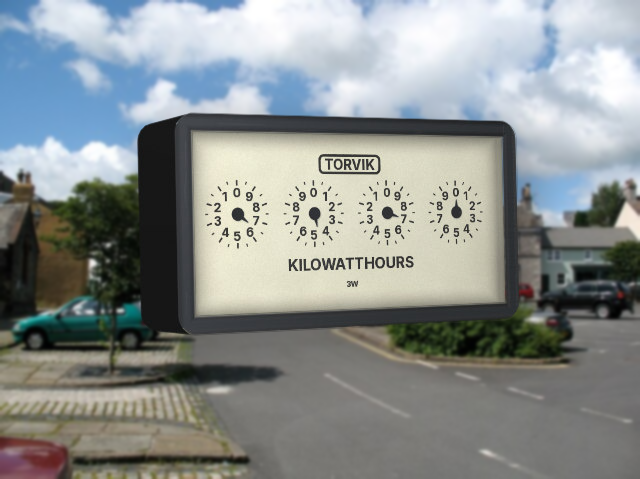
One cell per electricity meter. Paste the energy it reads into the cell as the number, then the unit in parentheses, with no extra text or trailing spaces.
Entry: 6470 (kWh)
